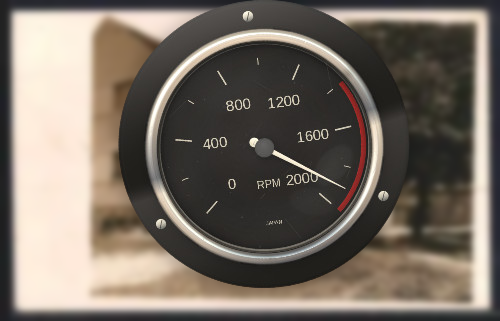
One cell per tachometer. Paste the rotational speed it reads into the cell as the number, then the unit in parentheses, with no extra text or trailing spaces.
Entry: 1900 (rpm)
